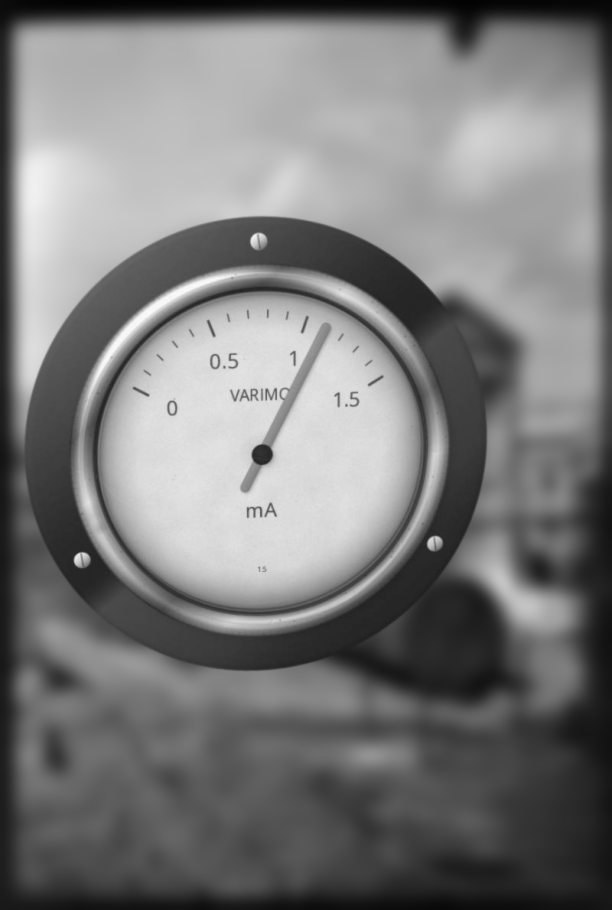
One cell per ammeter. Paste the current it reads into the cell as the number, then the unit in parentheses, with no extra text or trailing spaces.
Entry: 1.1 (mA)
